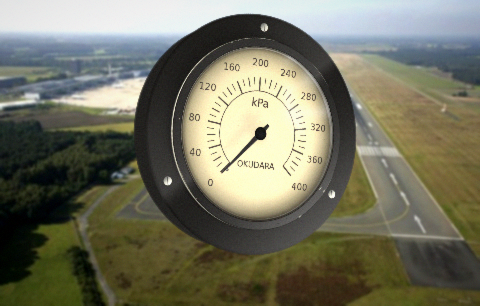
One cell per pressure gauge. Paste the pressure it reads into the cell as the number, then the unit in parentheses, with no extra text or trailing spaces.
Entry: 0 (kPa)
